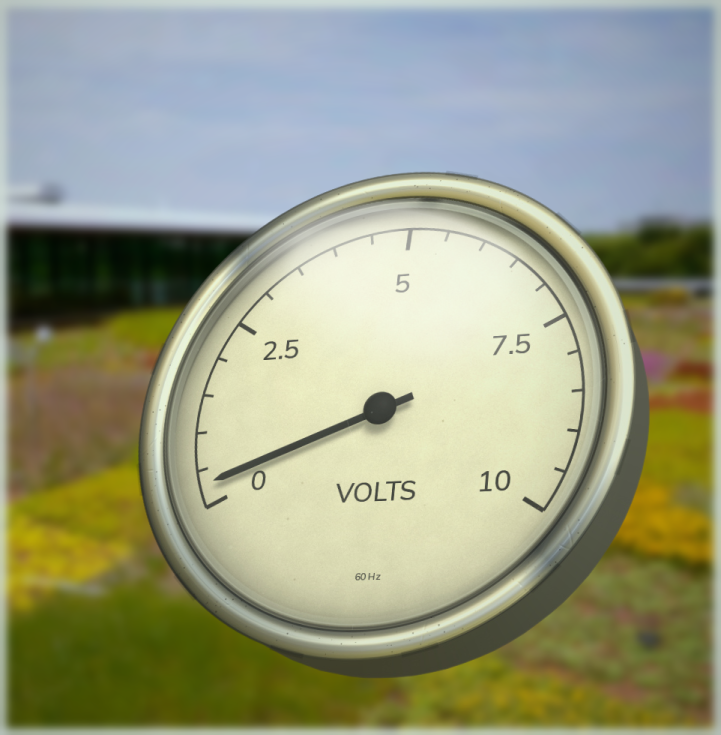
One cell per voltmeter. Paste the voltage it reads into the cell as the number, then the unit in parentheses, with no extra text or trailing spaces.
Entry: 0.25 (V)
